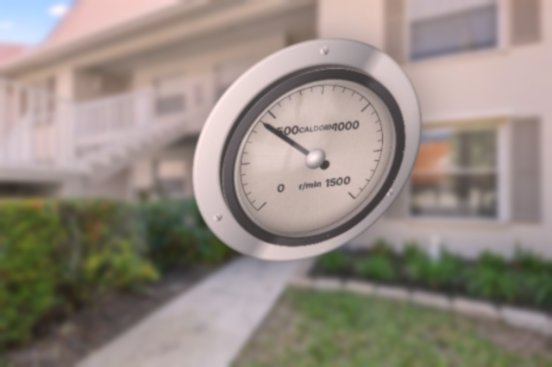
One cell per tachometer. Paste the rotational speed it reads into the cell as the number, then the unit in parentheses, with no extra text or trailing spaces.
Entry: 450 (rpm)
